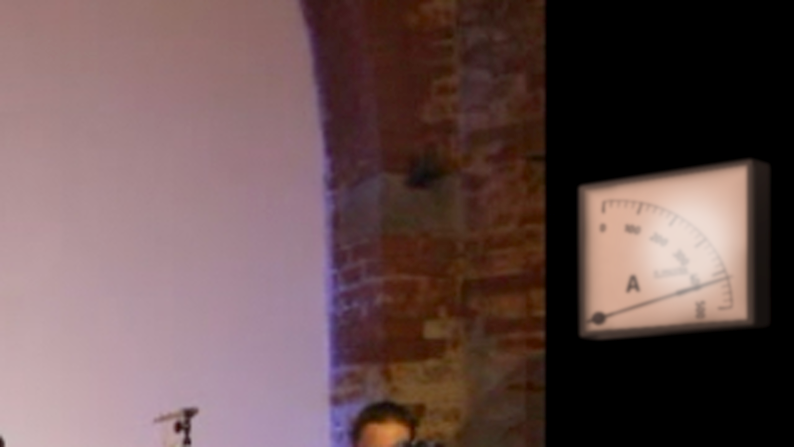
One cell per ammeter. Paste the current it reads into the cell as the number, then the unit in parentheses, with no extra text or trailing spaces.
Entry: 420 (A)
